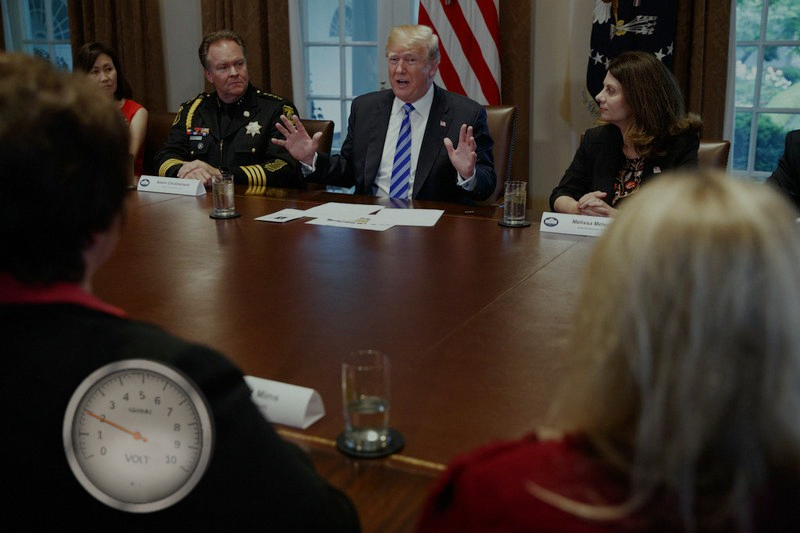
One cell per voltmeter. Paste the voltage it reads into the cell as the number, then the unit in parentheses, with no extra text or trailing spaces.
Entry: 2 (V)
